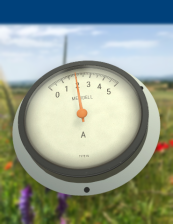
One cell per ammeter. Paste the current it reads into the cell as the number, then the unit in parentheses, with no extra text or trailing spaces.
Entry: 2 (A)
